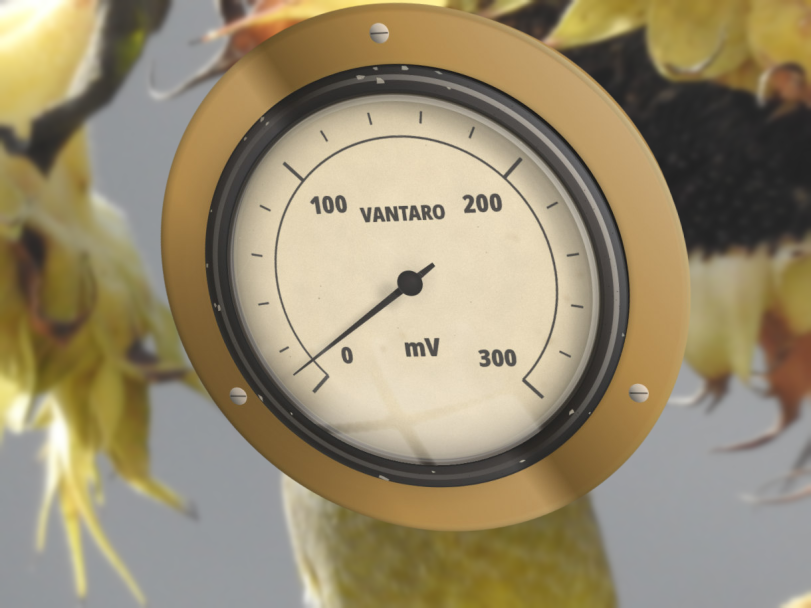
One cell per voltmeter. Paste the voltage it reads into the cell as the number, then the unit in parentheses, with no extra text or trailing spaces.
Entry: 10 (mV)
